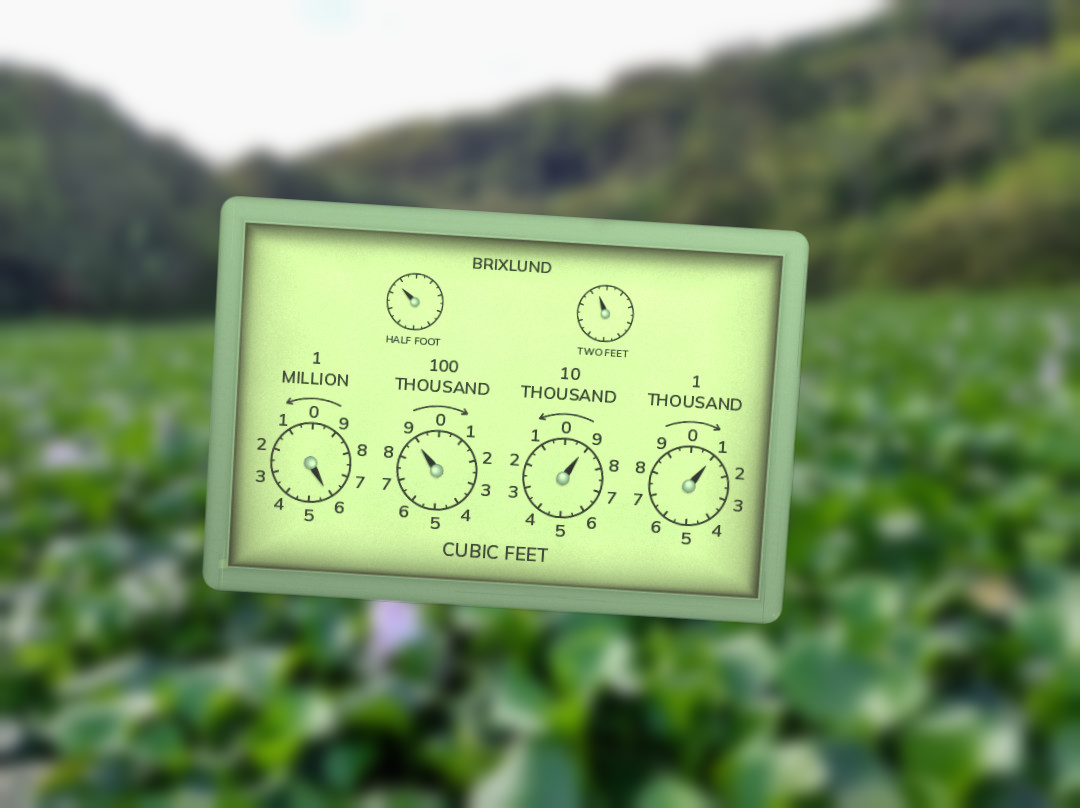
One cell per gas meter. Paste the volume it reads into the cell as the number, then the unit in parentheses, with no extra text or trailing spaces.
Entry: 589100 (ft³)
